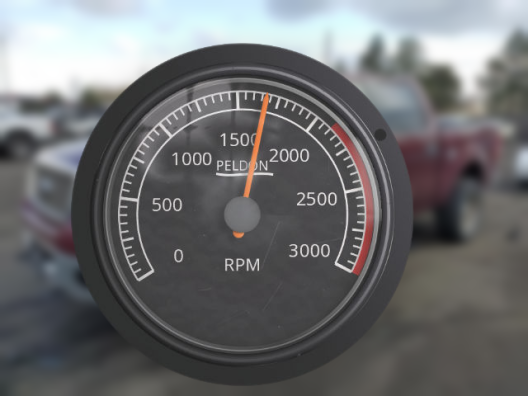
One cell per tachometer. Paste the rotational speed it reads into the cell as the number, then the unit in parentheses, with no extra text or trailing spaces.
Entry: 1675 (rpm)
